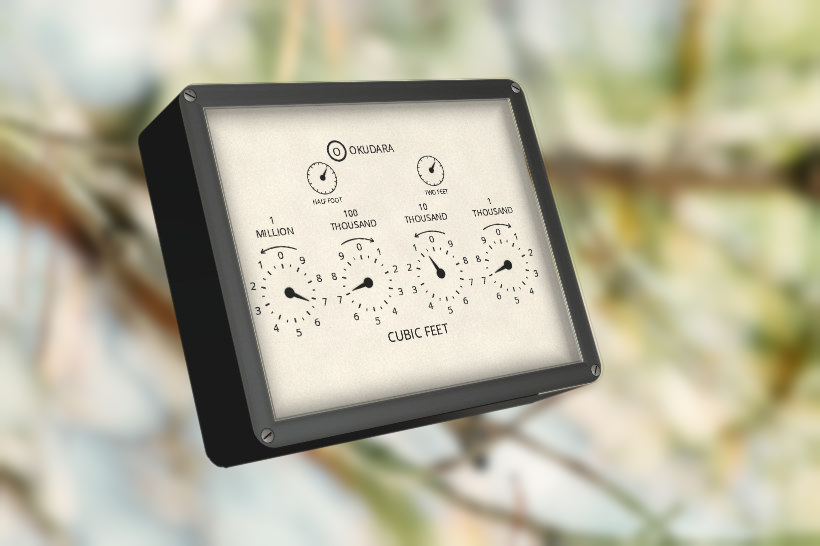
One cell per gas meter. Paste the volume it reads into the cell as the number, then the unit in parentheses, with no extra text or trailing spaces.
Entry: 670700 (ft³)
